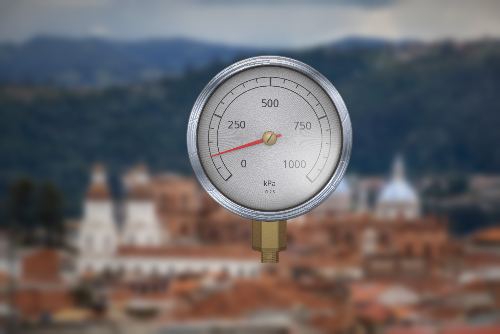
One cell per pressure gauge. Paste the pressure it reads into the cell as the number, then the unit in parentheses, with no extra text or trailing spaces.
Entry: 100 (kPa)
